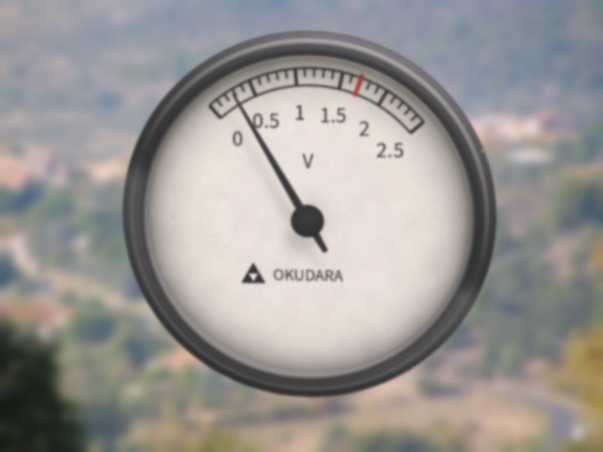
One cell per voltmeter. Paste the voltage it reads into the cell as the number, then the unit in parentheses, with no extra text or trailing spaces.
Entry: 0.3 (V)
